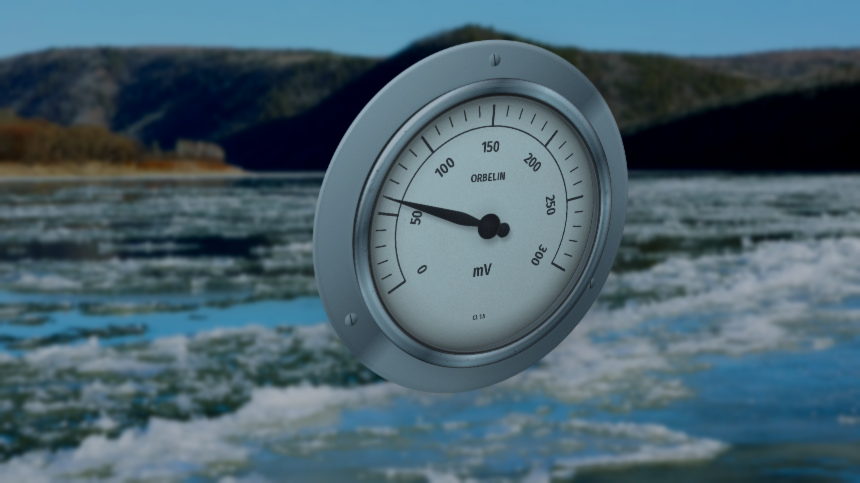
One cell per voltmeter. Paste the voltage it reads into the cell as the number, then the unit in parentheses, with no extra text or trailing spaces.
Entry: 60 (mV)
